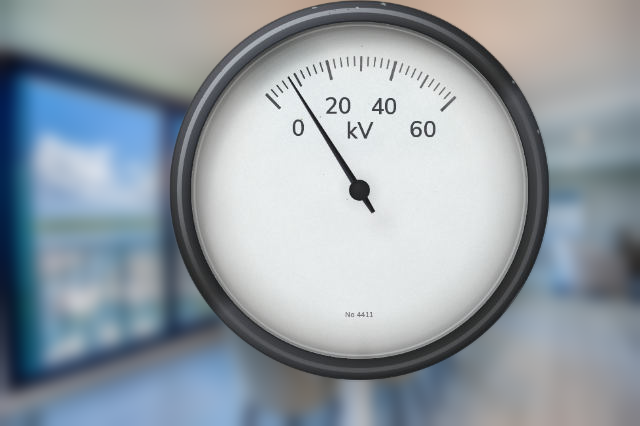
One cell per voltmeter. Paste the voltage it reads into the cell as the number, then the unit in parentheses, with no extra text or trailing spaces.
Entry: 8 (kV)
